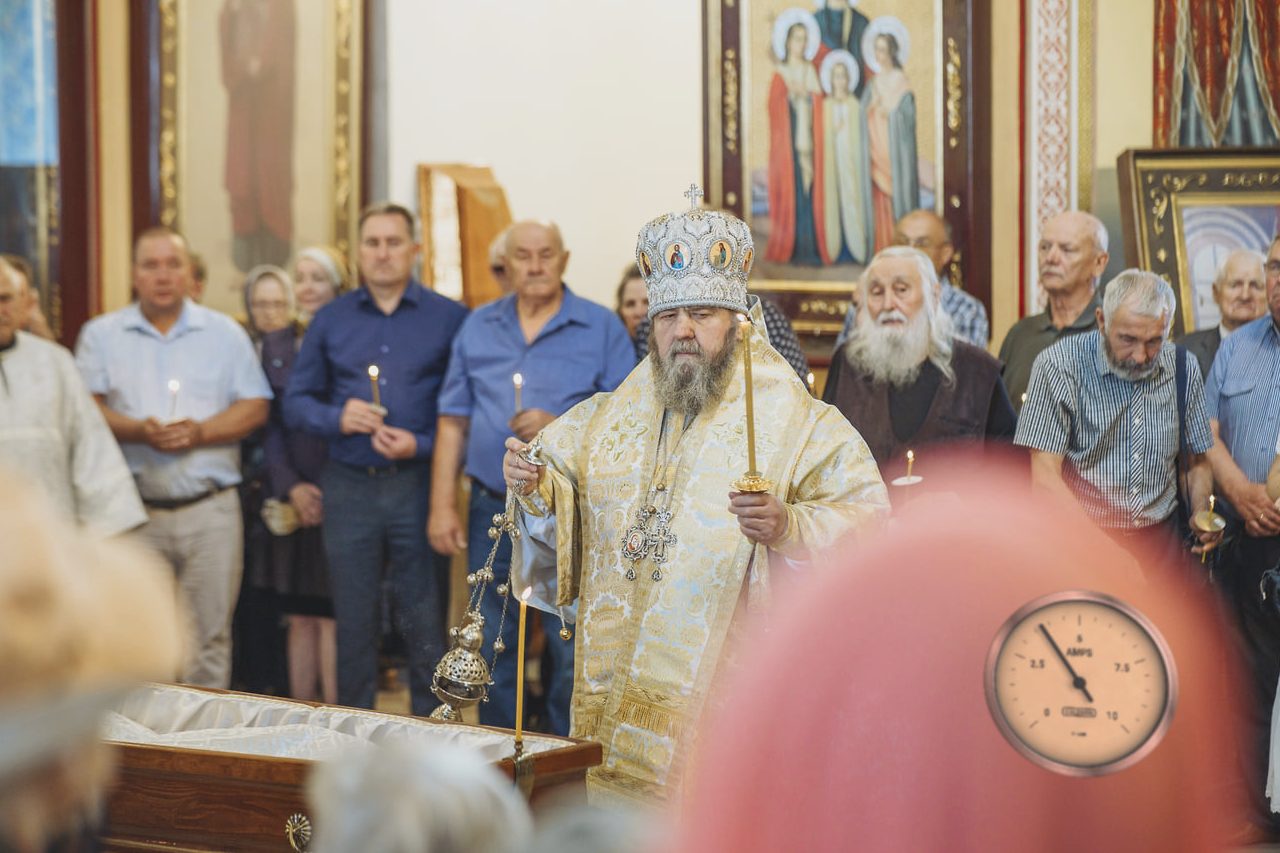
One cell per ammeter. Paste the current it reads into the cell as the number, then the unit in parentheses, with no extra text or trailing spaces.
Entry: 3.75 (A)
